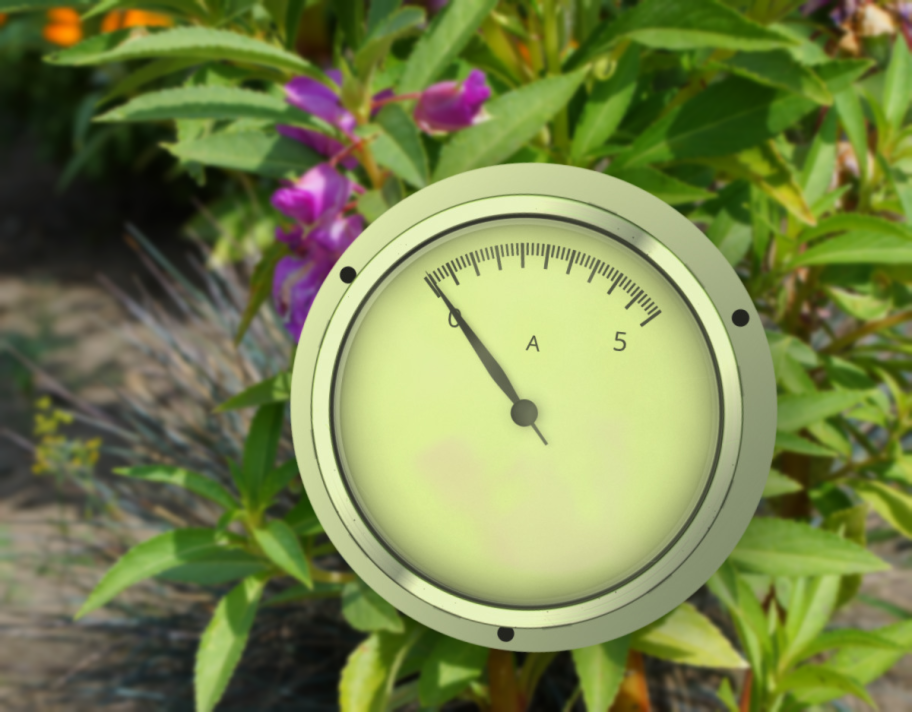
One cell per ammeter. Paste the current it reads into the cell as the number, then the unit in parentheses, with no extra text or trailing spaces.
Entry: 0.1 (A)
